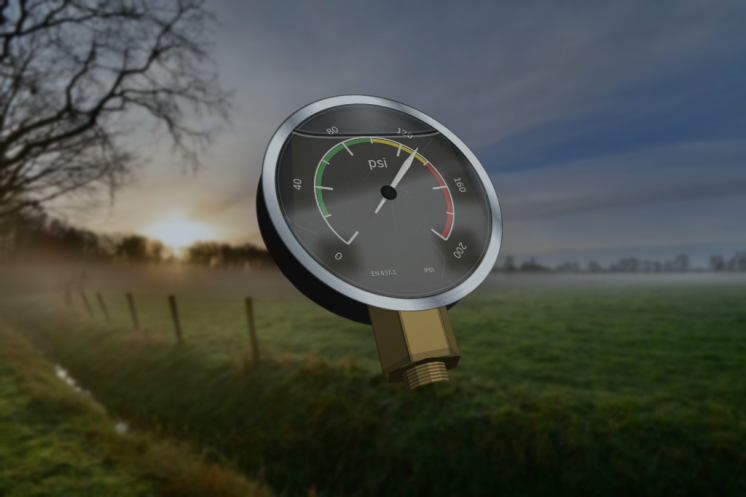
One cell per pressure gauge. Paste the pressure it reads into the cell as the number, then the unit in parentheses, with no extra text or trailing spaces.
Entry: 130 (psi)
